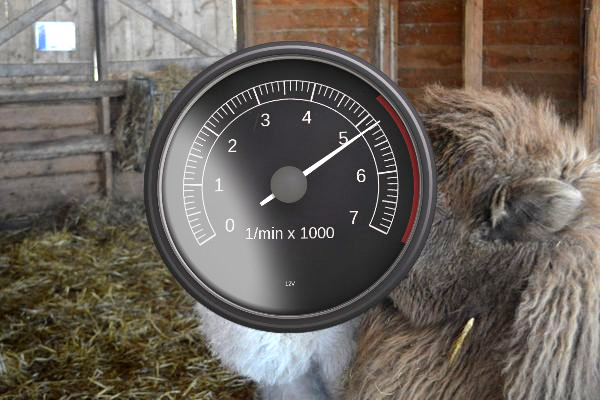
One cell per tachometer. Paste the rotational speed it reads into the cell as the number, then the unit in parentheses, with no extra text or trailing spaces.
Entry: 5200 (rpm)
